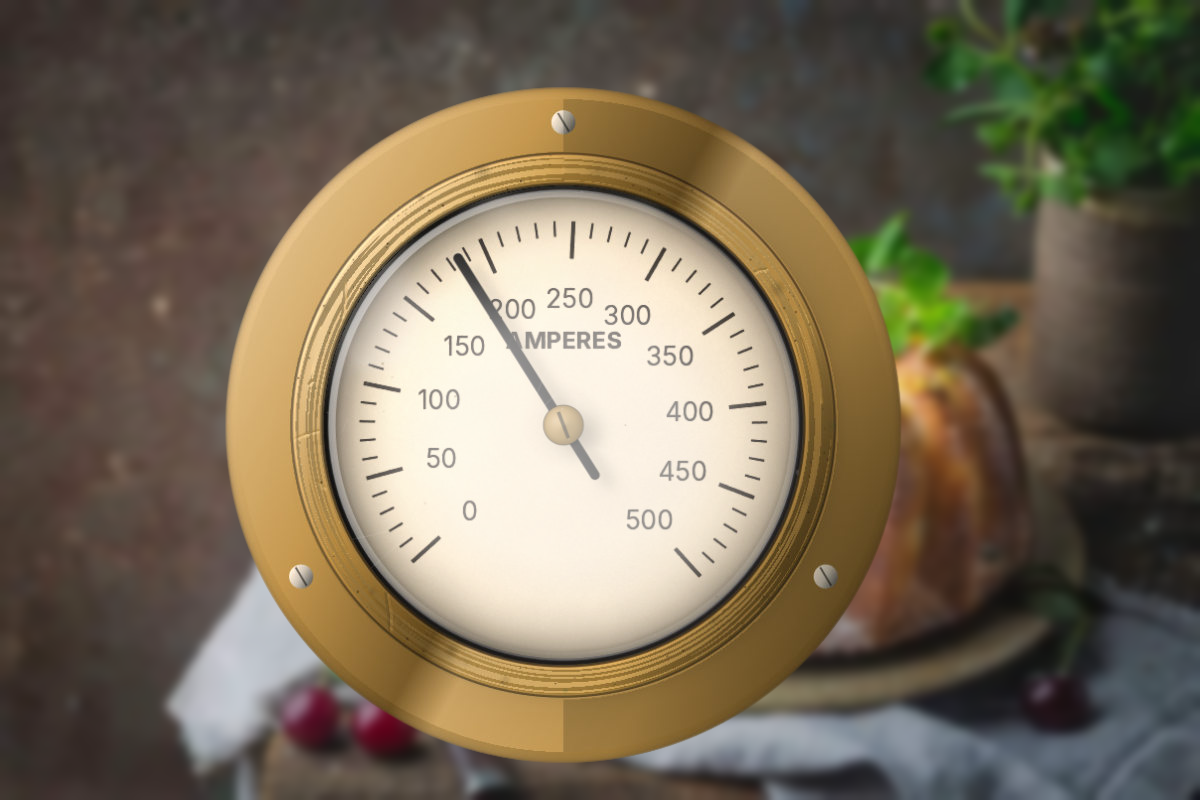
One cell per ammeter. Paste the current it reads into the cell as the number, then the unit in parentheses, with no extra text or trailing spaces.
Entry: 185 (A)
